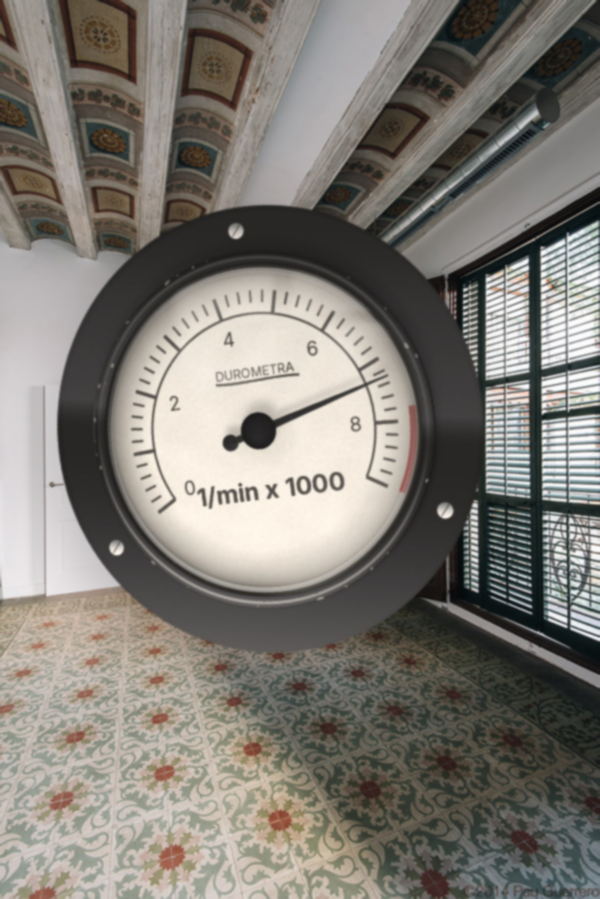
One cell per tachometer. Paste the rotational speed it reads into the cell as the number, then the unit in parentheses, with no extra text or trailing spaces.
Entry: 7300 (rpm)
